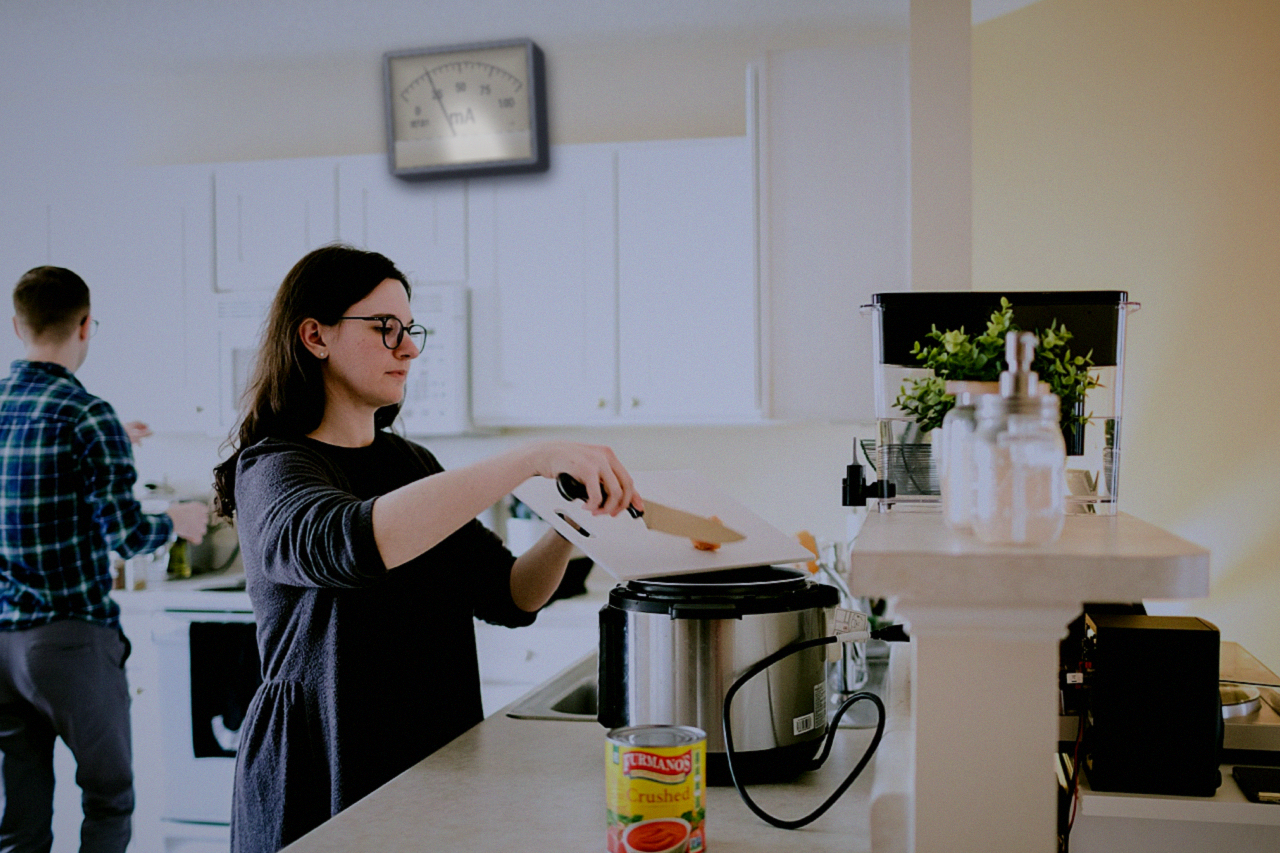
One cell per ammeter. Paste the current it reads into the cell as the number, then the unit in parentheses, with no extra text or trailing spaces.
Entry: 25 (mA)
